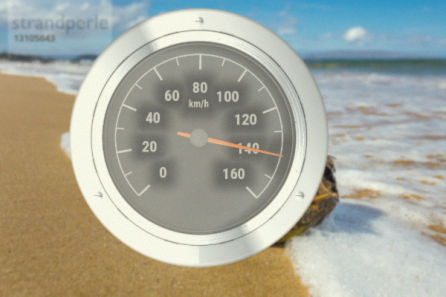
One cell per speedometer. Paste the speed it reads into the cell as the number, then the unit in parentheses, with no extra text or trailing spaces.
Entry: 140 (km/h)
